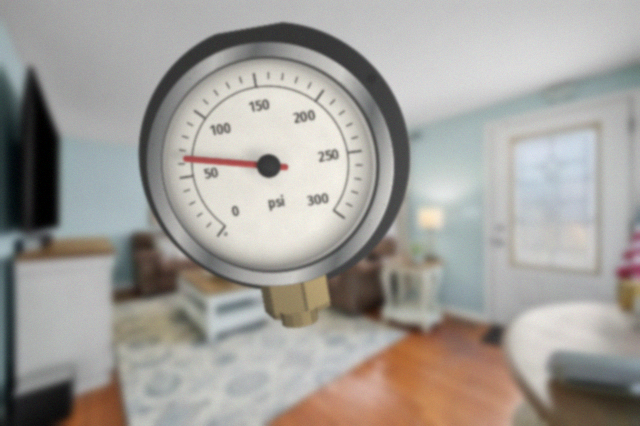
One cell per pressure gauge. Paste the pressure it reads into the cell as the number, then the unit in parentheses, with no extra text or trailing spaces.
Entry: 65 (psi)
